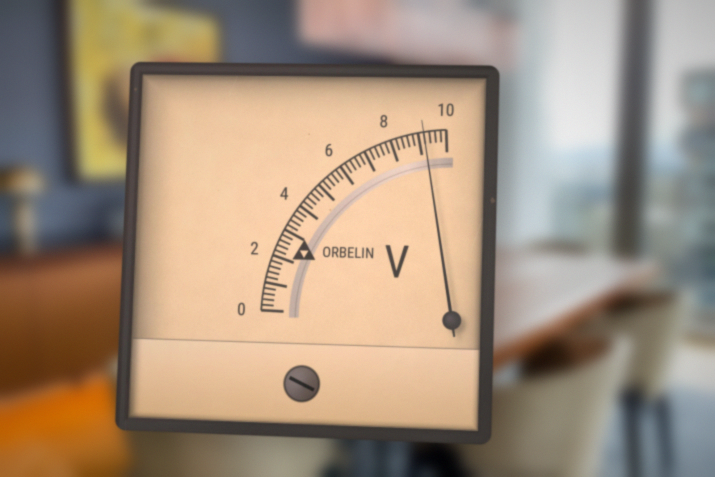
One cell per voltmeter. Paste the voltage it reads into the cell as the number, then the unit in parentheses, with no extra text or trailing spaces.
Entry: 9.2 (V)
